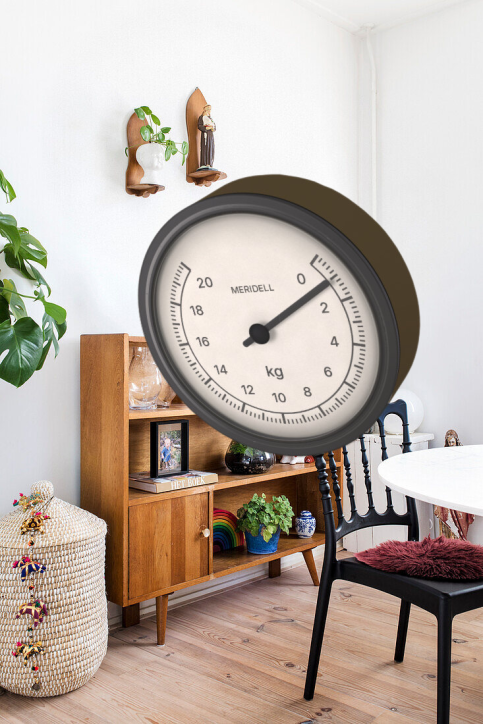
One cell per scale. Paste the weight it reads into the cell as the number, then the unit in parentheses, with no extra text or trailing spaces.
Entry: 1 (kg)
